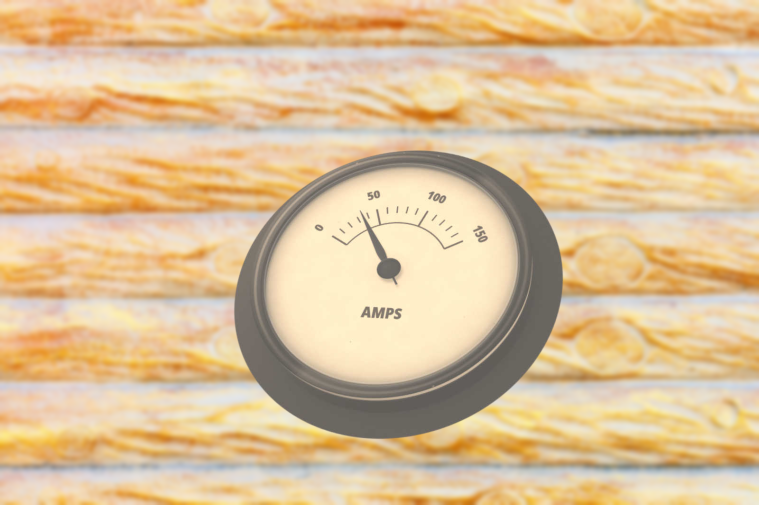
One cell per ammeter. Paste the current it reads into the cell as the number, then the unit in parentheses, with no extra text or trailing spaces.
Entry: 35 (A)
